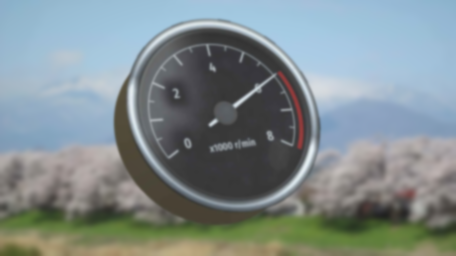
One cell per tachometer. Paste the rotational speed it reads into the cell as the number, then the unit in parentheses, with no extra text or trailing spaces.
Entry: 6000 (rpm)
